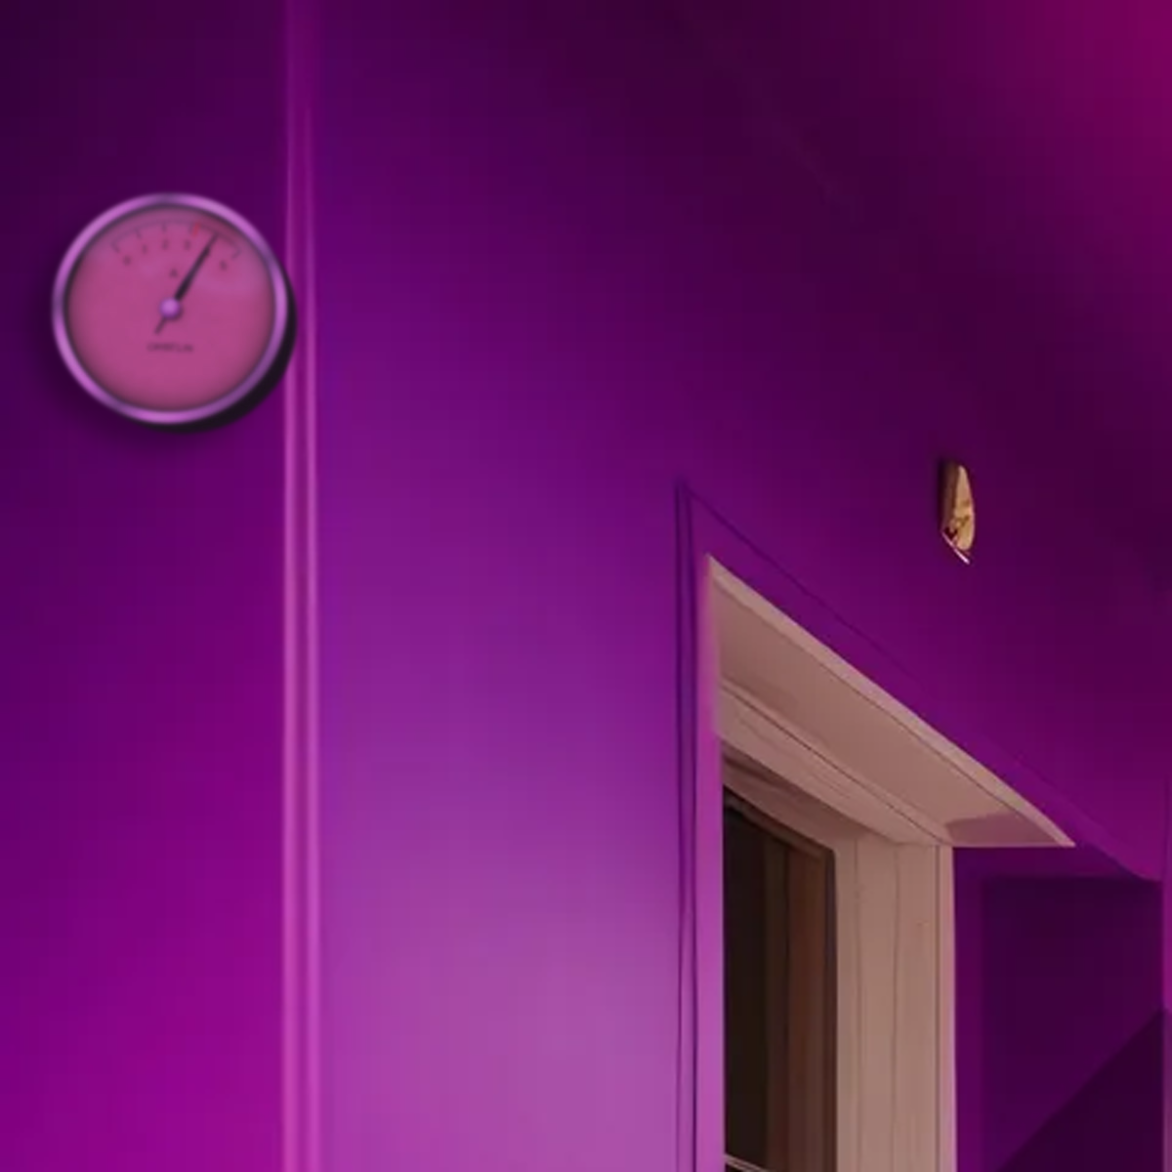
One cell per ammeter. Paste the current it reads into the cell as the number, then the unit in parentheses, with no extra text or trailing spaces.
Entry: 4 (A)
